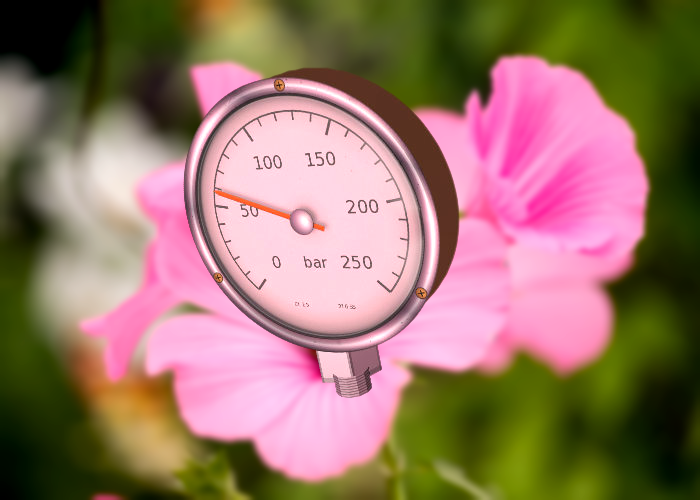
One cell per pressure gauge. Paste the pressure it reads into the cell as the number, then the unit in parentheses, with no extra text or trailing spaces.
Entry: 60 (bar)
